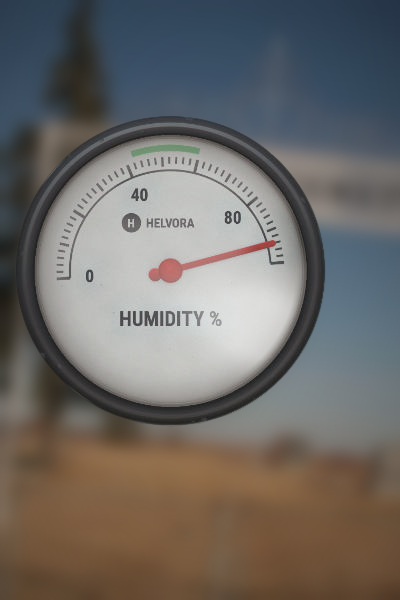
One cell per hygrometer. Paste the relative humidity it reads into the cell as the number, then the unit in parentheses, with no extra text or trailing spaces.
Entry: 94 (%)
